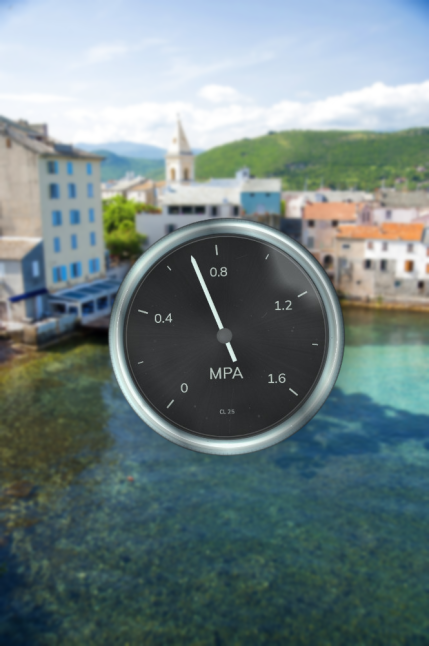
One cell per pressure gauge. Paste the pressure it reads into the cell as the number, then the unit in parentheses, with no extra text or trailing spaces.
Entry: 0.7 (MPa)
